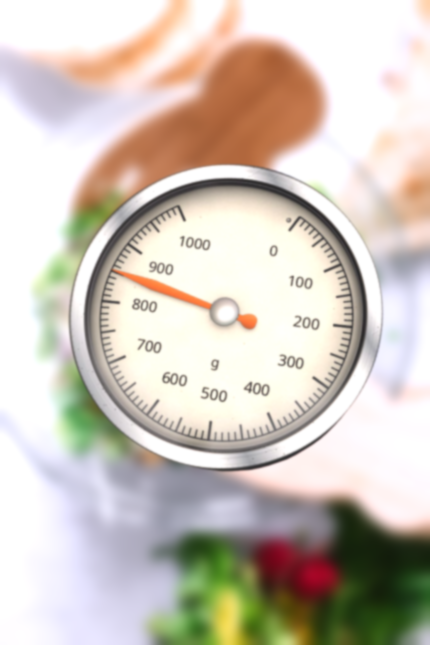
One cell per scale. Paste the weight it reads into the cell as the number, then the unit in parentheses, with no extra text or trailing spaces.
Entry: 850 (g)
